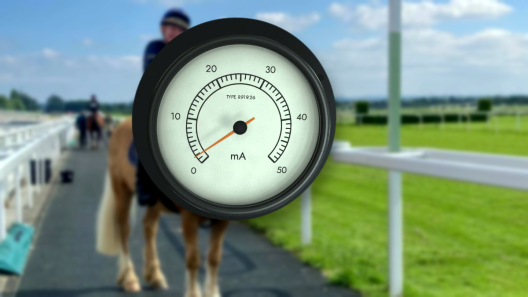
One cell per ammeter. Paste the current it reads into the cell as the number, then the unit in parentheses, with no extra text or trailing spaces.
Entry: 2 (mA)
